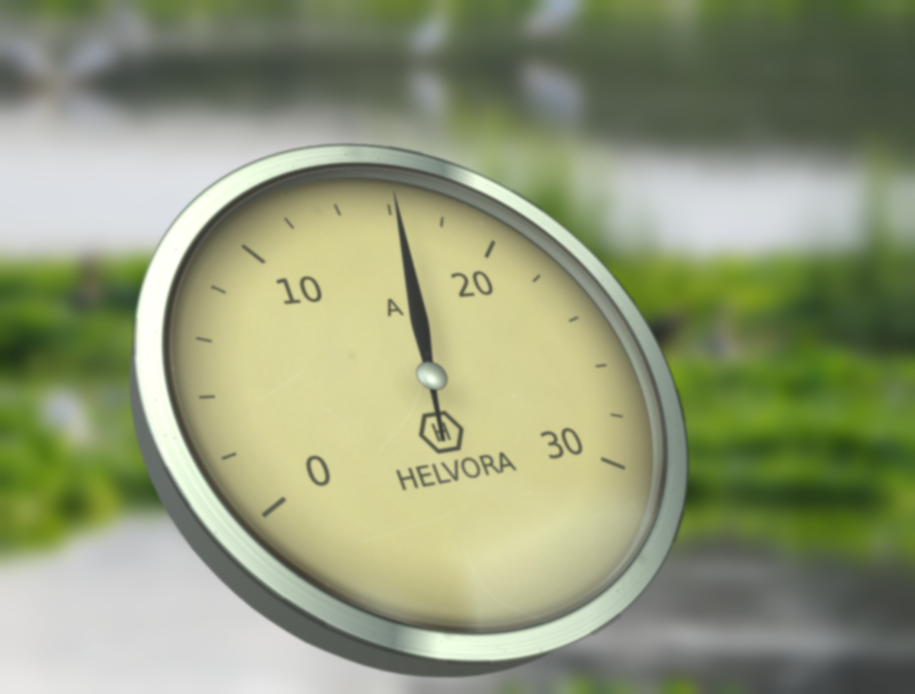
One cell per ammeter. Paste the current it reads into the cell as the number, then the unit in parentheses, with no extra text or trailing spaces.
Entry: 16 (A)
